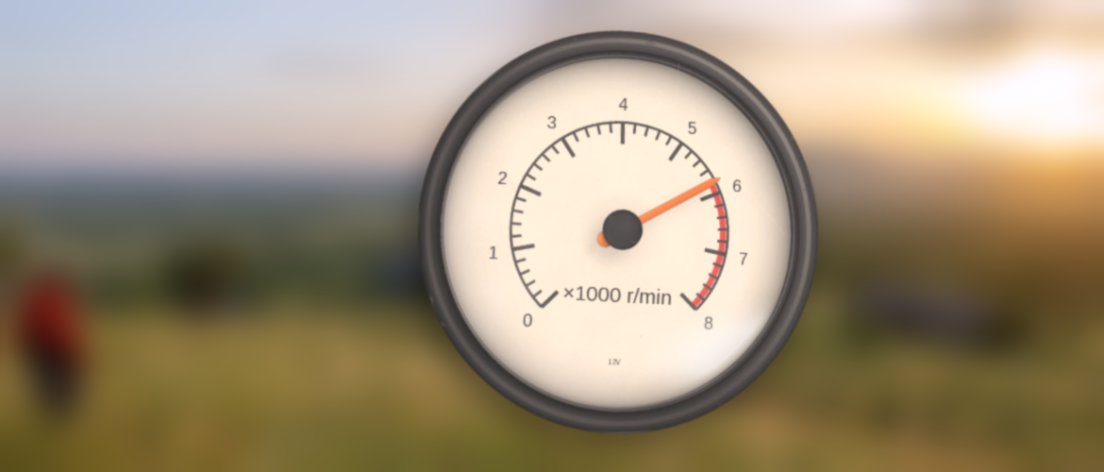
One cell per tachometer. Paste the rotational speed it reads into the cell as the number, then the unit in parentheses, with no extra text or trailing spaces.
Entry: 5800 (rpm)
